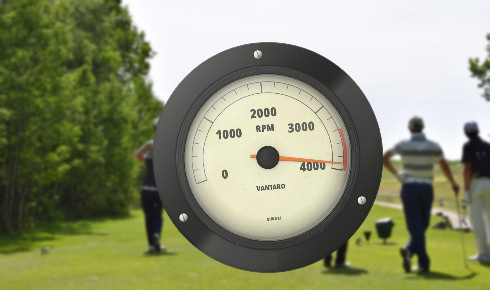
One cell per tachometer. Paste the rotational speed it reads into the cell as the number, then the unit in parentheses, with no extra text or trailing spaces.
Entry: 3900 (rpm)
